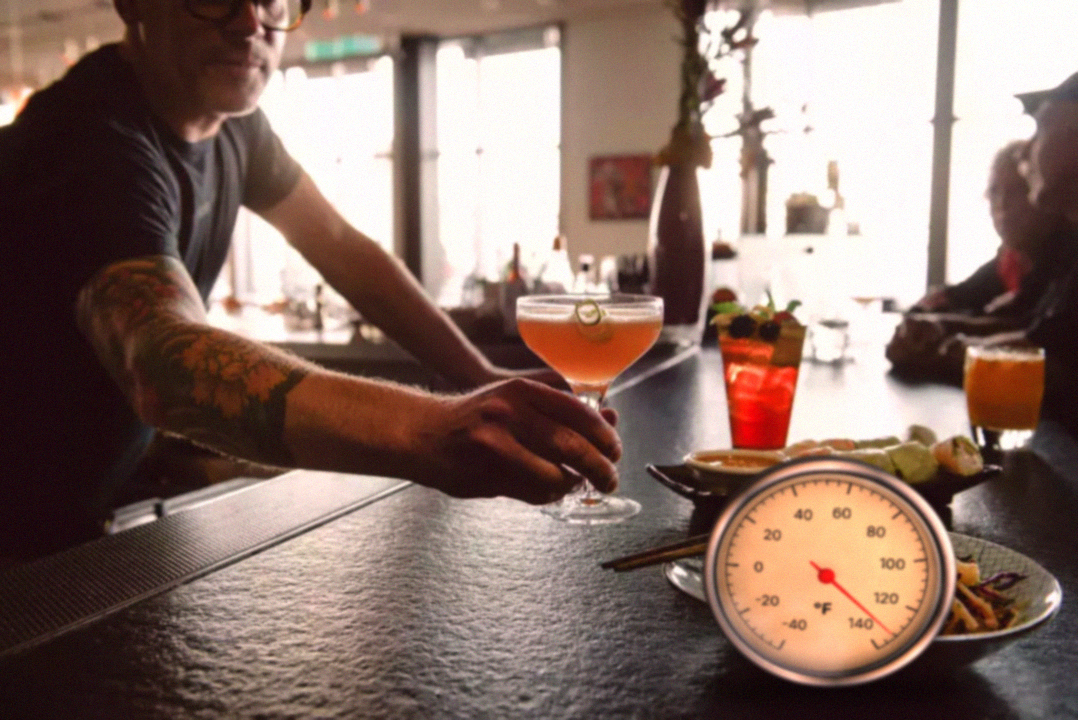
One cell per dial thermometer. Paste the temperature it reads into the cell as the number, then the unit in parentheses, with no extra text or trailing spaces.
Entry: 132 (°F)
